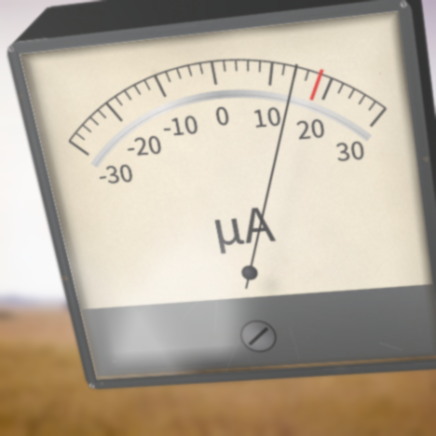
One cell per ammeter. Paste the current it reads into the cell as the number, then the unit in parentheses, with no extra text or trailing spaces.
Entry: 14 (µA)
